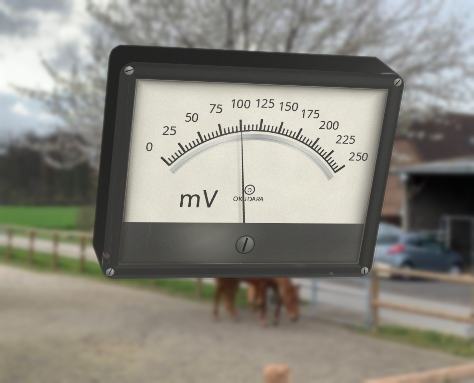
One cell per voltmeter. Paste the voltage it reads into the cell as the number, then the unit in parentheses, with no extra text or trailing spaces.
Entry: 100 (mV)
